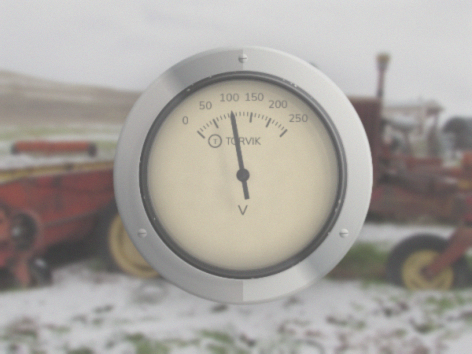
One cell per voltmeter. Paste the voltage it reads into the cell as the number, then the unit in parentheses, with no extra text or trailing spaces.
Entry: 100 (V)
